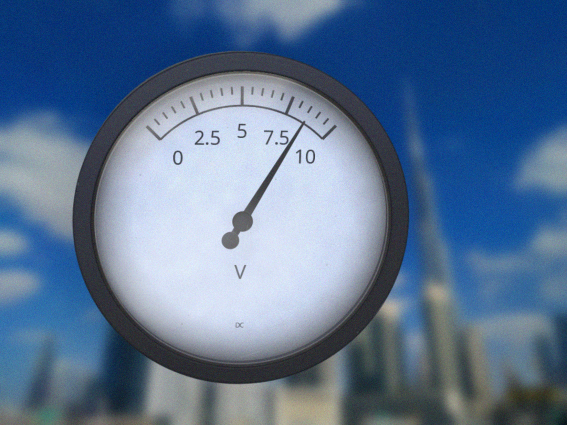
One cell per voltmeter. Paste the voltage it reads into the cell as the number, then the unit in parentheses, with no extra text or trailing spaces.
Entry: 8.5 (V)
